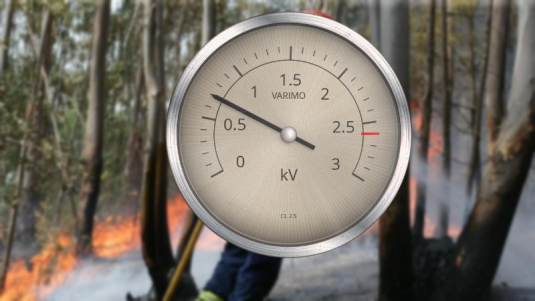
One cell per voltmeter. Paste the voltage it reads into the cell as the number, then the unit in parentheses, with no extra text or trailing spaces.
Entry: 0.7 (kV)
